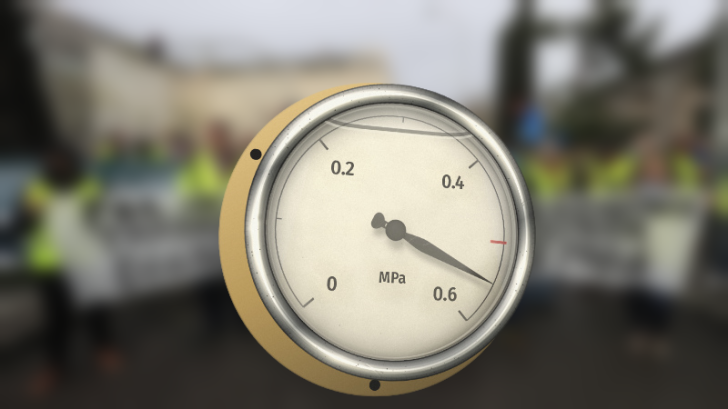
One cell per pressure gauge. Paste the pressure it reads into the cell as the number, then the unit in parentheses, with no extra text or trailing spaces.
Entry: 0.55 (MPa)
